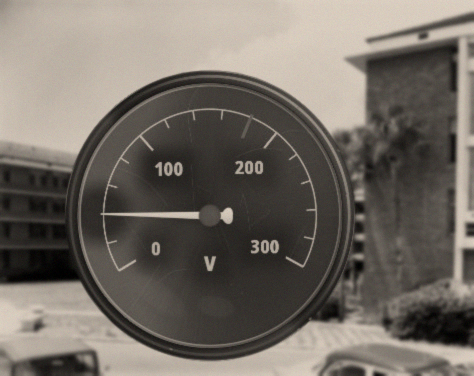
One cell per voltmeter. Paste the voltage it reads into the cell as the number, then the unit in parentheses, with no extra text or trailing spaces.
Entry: 40 (V)
